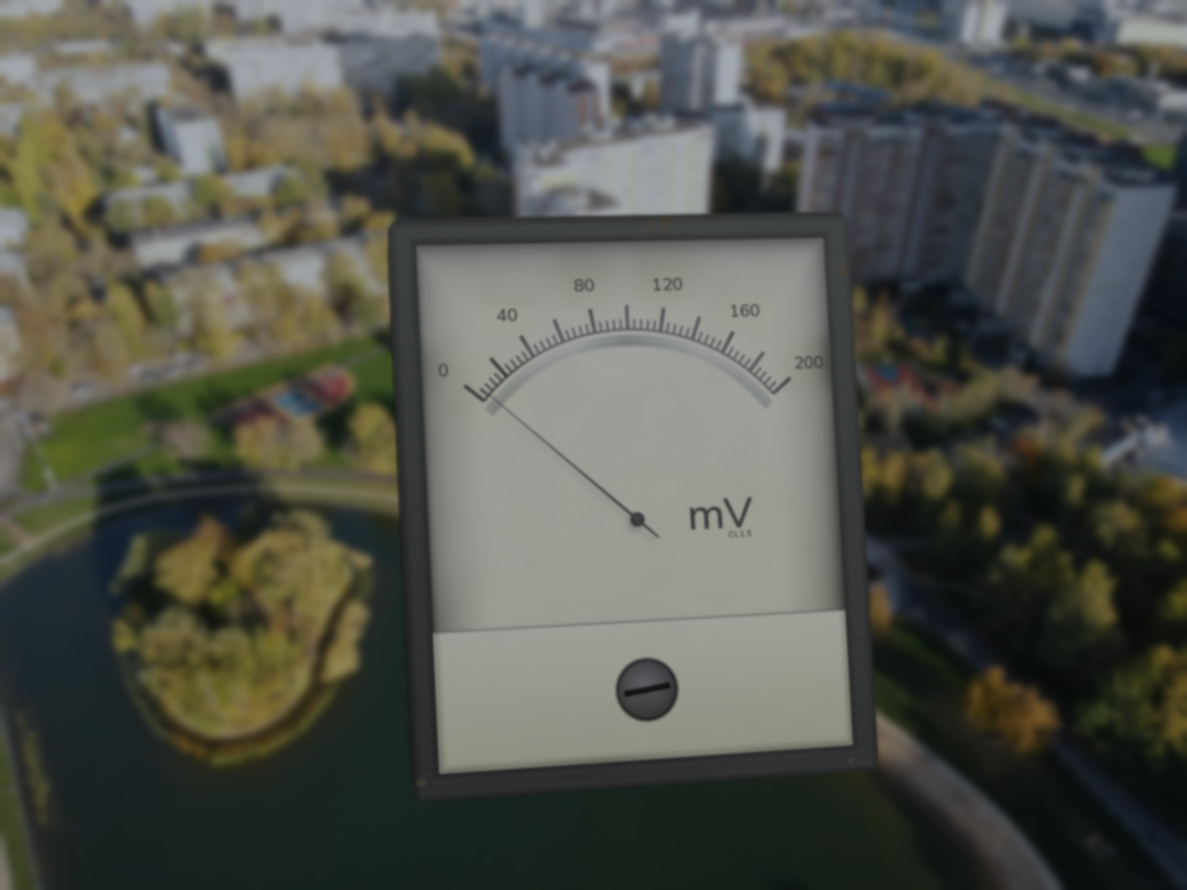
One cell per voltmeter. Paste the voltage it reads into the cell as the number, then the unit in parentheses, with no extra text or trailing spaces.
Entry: 4 (mV)
